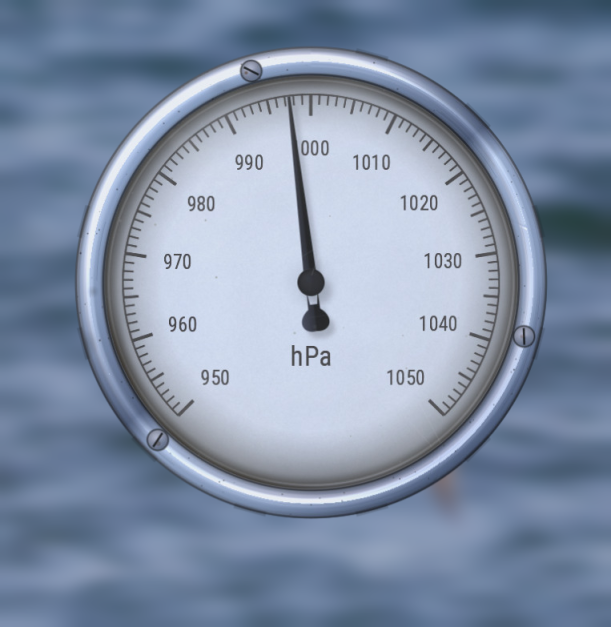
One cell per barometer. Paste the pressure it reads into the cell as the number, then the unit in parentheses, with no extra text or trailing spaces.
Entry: 997.5 (hPa)
